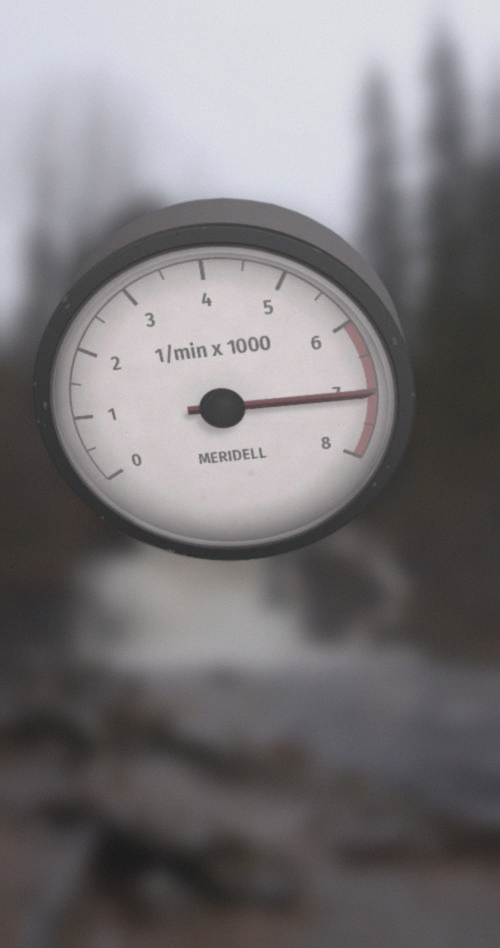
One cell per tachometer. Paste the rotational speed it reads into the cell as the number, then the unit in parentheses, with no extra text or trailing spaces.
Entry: 7000 (rpm)
